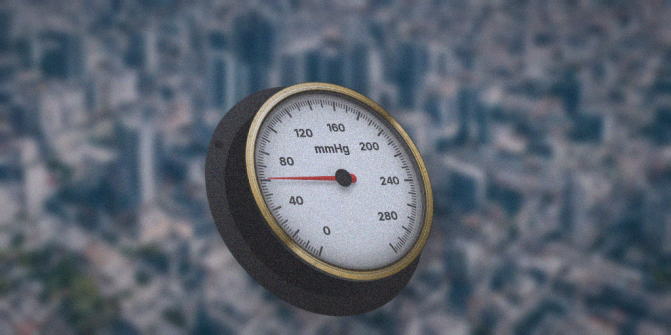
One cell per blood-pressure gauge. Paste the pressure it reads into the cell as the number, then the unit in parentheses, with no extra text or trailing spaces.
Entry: 60 (mmHg)
